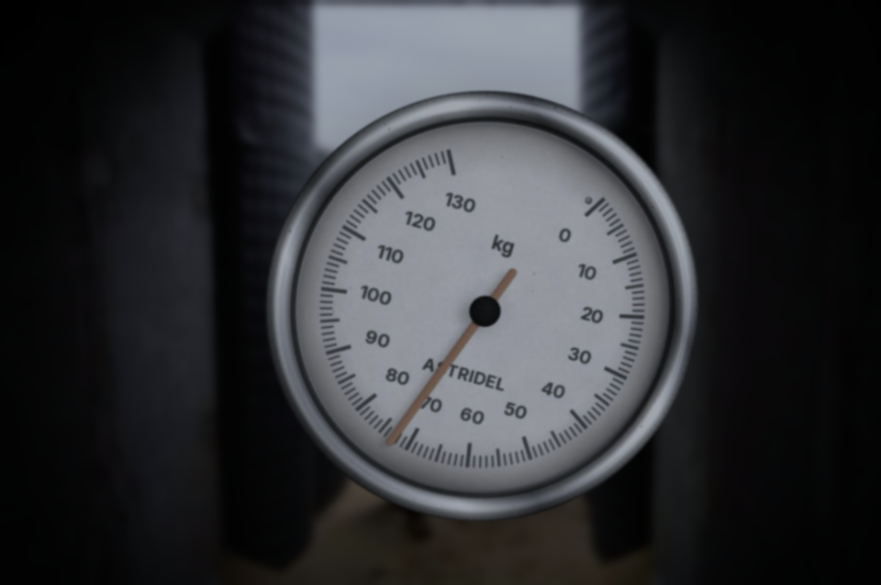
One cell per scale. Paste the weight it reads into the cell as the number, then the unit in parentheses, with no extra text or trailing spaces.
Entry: 73 (kg)
